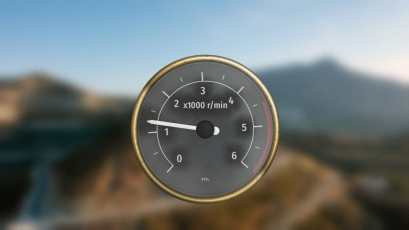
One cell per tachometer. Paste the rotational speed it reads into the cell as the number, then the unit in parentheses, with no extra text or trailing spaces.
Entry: 1250 (rpm)
